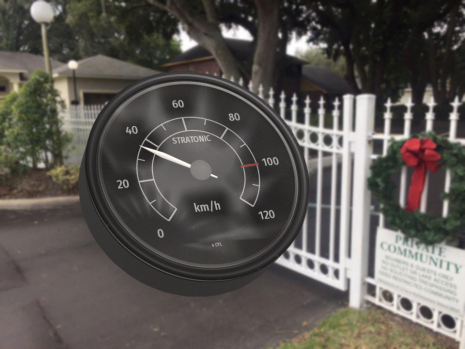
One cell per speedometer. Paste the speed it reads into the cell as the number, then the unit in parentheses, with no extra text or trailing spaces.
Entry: 35 (km/h)
